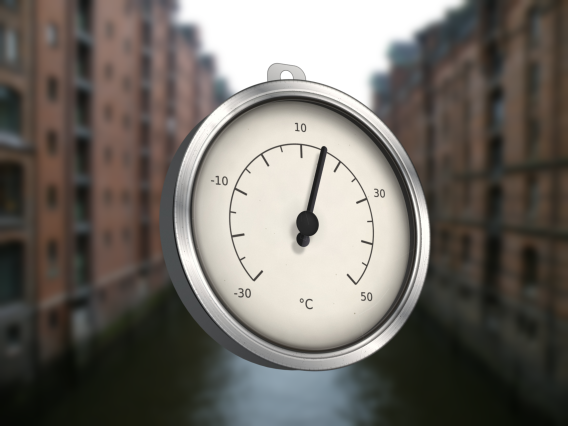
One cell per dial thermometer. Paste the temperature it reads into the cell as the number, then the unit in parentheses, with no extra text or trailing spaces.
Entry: 15 (°C)
